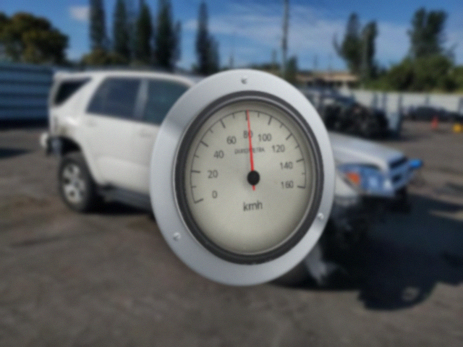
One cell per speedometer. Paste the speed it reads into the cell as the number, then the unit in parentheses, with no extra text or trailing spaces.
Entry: 80 (km/h)
